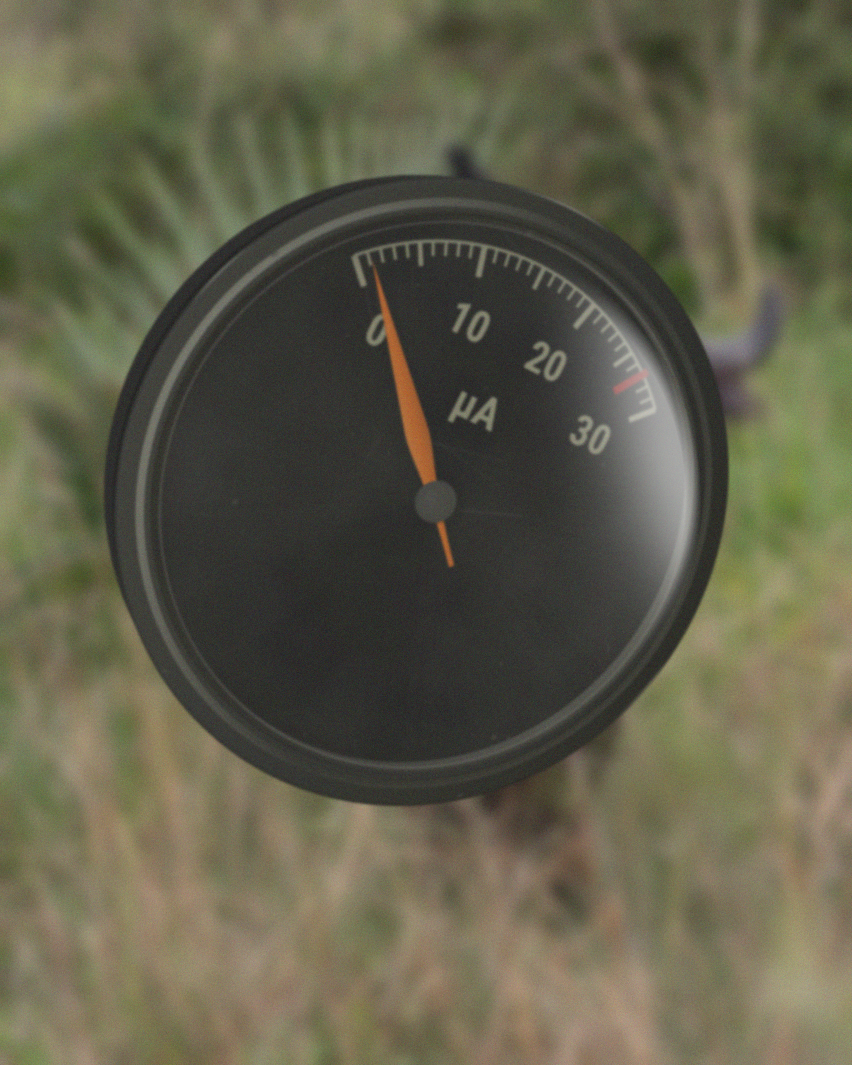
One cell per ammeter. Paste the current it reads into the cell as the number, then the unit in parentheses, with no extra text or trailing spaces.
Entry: 1 (µA)
